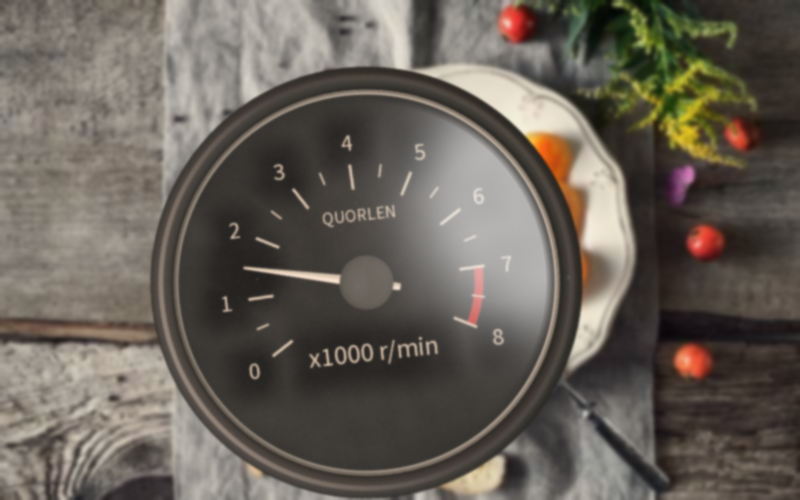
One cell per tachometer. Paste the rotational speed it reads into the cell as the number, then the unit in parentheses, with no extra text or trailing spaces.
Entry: 1500 (rpm)
